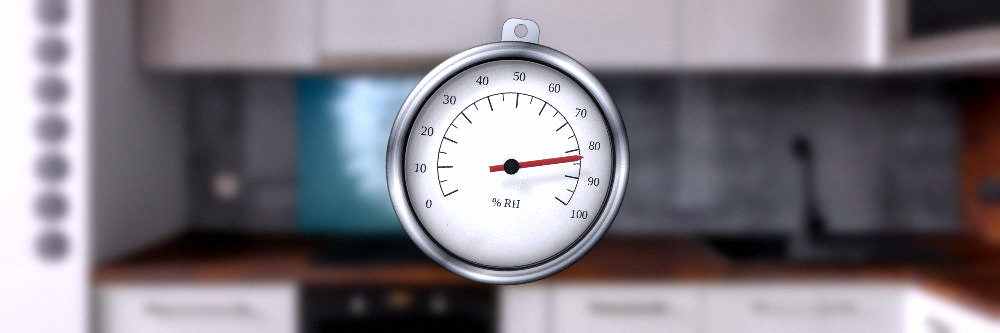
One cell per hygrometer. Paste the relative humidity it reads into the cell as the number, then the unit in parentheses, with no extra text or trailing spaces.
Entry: 82.5 (%)
